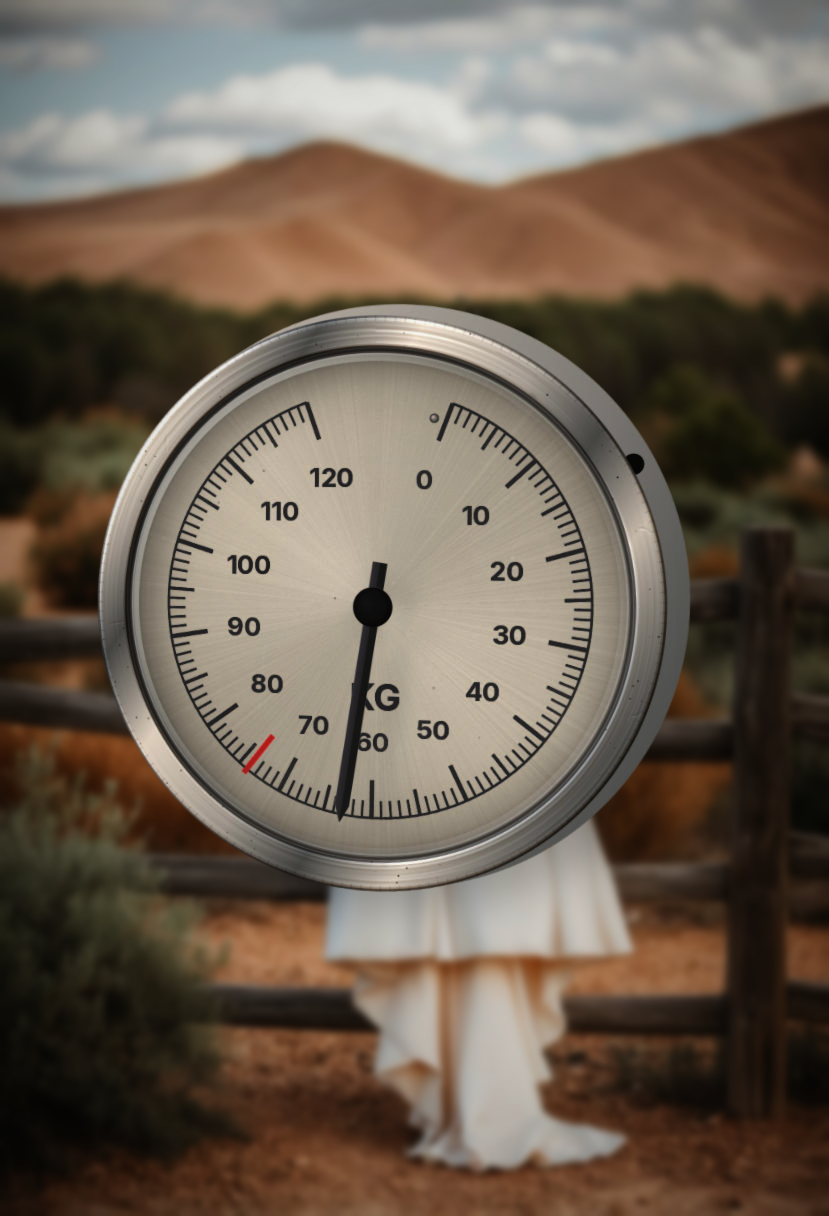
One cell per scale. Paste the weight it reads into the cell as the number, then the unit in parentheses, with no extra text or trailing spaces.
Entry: 63 (kg)
